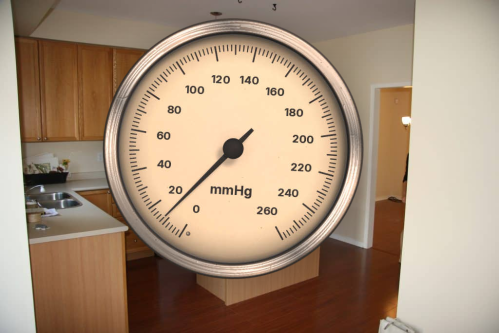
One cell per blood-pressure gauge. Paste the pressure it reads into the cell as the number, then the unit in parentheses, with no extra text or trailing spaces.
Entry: 12 (mmHg)
